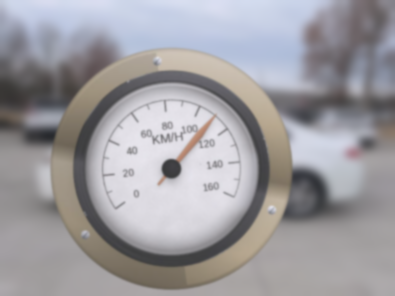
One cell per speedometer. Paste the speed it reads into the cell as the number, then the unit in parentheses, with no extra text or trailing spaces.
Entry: 110 (km/h)
